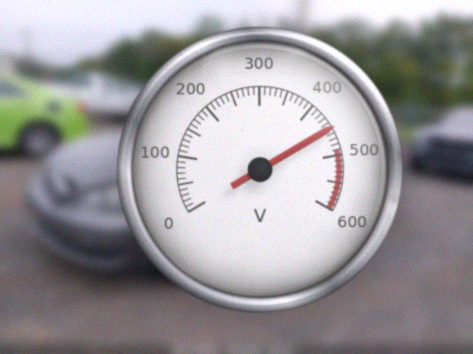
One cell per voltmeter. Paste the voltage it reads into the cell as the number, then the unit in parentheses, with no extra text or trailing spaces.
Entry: 450 (V)
